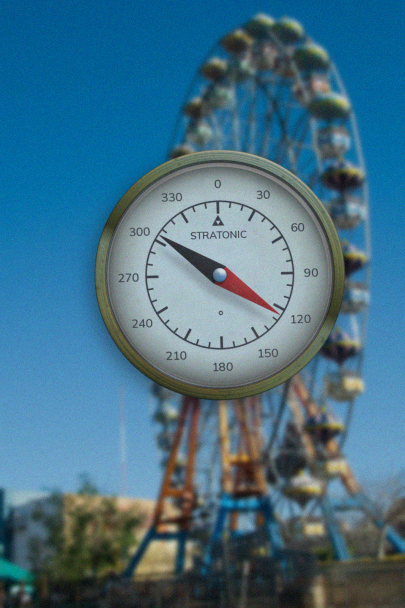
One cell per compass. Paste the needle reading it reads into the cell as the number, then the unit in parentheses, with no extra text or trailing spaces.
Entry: 125 (°)
